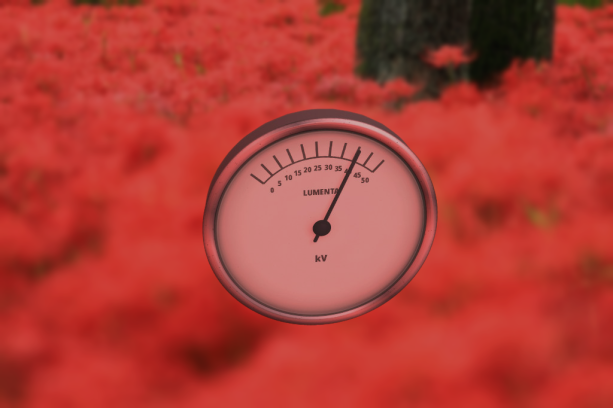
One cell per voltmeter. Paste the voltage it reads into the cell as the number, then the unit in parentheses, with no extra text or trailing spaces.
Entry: 40 (kV)
